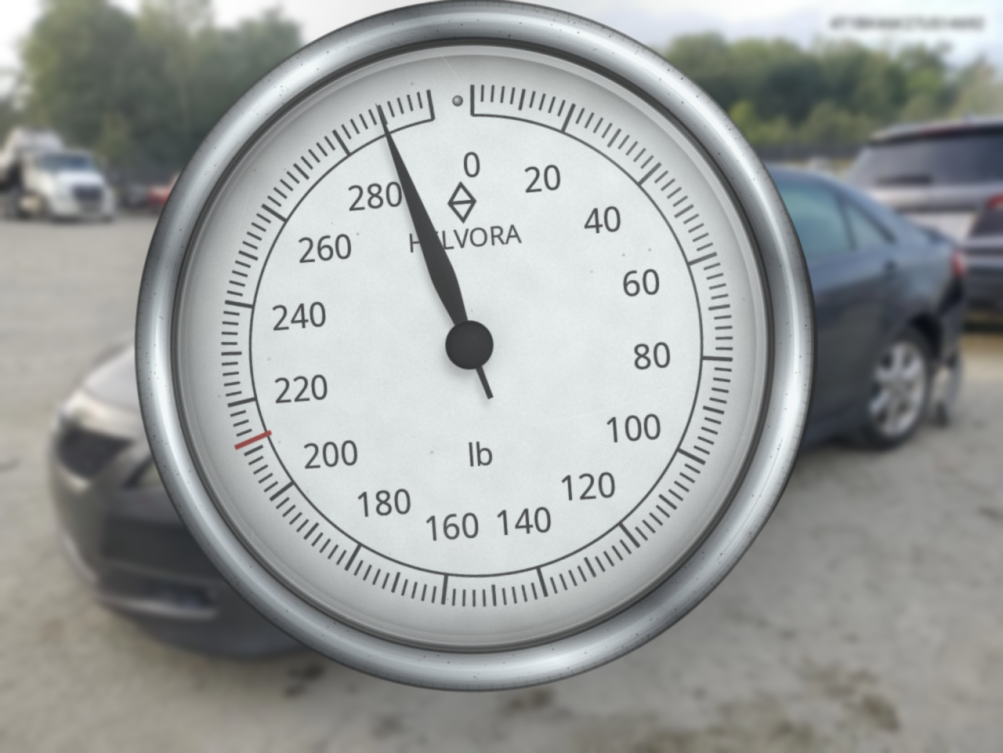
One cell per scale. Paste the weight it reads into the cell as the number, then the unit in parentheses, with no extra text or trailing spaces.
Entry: 290 (lb)
